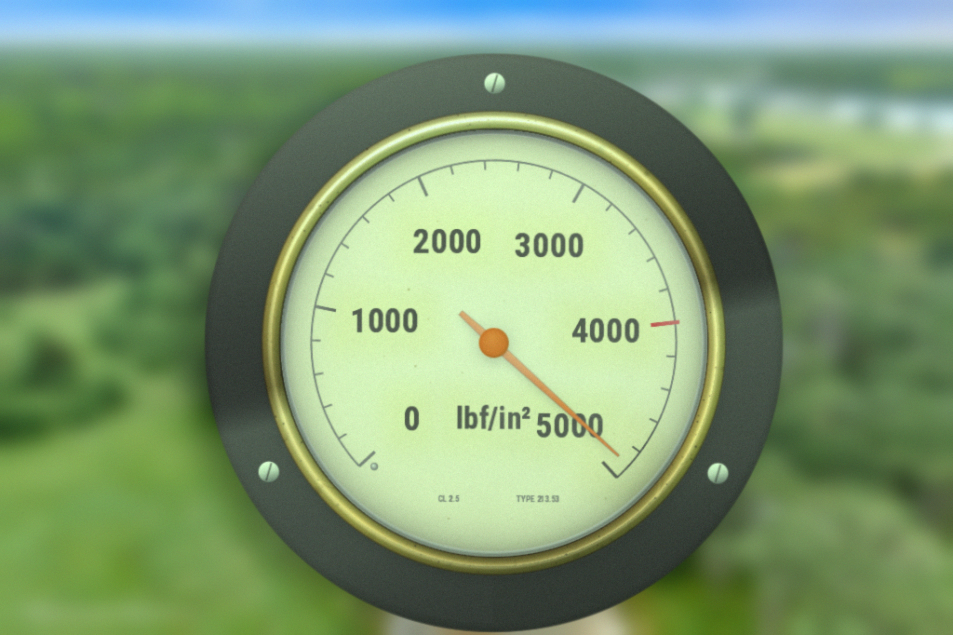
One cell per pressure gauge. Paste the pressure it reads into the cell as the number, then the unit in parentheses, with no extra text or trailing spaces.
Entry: 4900 (psi)
